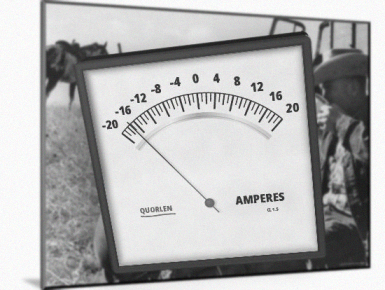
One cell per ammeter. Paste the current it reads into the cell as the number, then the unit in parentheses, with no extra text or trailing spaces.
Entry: -17 (A)
